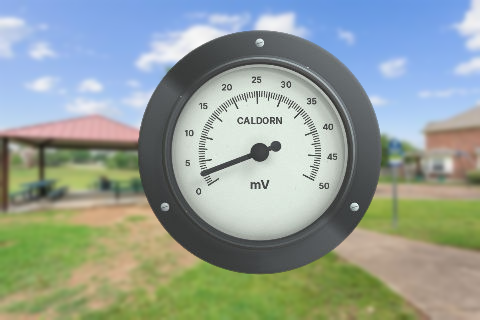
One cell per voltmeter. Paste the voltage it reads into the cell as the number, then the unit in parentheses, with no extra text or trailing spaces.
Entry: 2.5 (mV)
